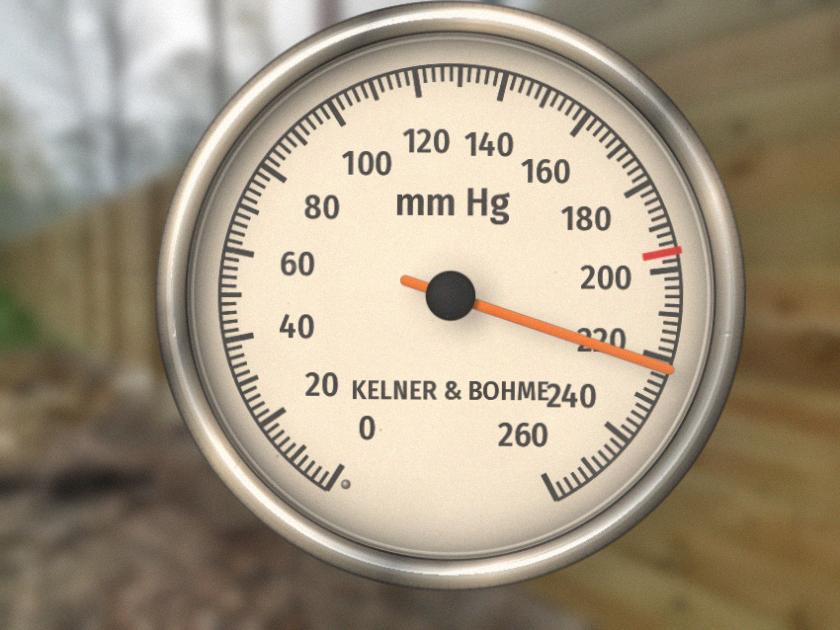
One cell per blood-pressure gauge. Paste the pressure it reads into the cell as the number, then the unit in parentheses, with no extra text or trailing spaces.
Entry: 222 (mmHg)
